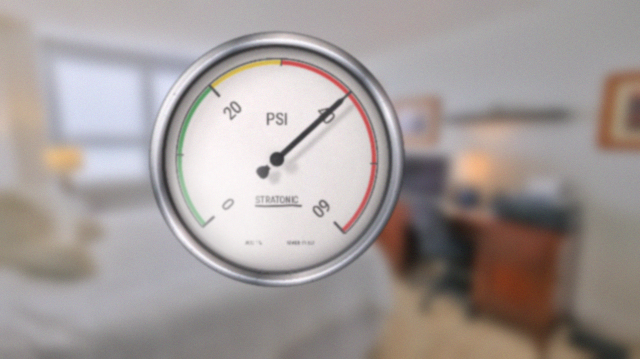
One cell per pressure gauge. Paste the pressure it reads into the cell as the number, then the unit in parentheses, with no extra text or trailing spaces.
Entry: 40 (psi)
